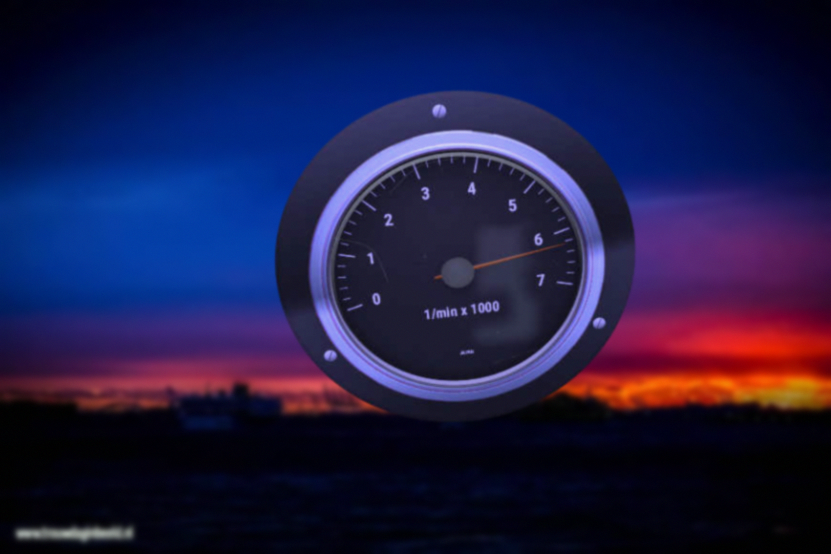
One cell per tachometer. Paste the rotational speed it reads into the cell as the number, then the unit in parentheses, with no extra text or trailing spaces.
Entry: 6200 (rpm)
